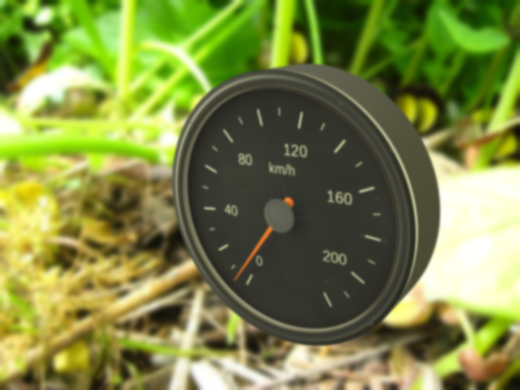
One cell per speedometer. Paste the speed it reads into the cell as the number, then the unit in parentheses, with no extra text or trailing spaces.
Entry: 5 (km/h)
